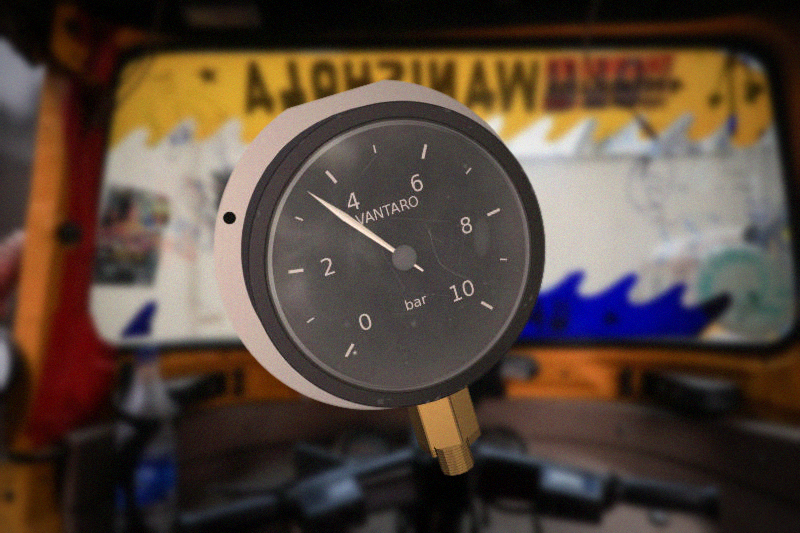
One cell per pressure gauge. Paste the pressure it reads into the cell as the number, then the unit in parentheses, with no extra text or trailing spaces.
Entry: 3.5 (bar)
